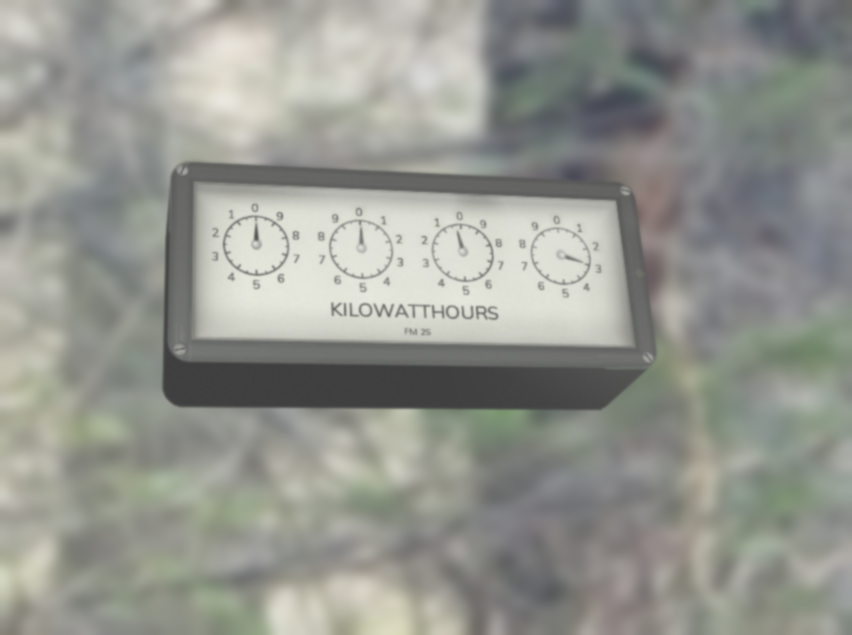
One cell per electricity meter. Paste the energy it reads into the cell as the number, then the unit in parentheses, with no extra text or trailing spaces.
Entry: 3 (kWh)
